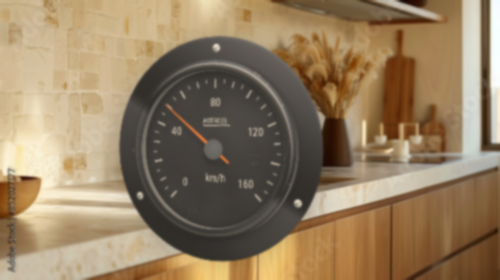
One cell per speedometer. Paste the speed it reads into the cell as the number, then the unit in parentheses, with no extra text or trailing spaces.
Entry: 50 (km/h)
